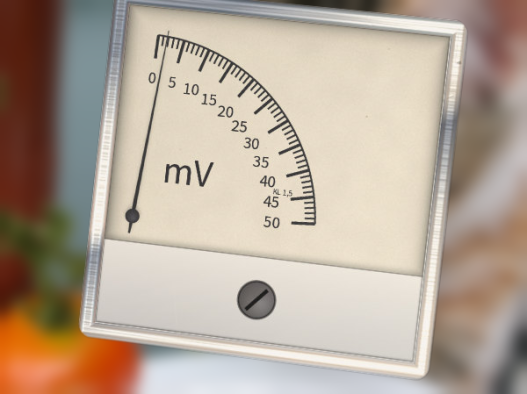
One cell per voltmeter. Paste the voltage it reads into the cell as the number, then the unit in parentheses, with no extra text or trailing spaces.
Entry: 2 (mV)
